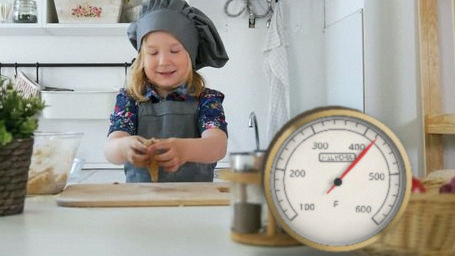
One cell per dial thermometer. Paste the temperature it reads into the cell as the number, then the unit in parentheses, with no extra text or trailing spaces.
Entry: 420 (°F)
